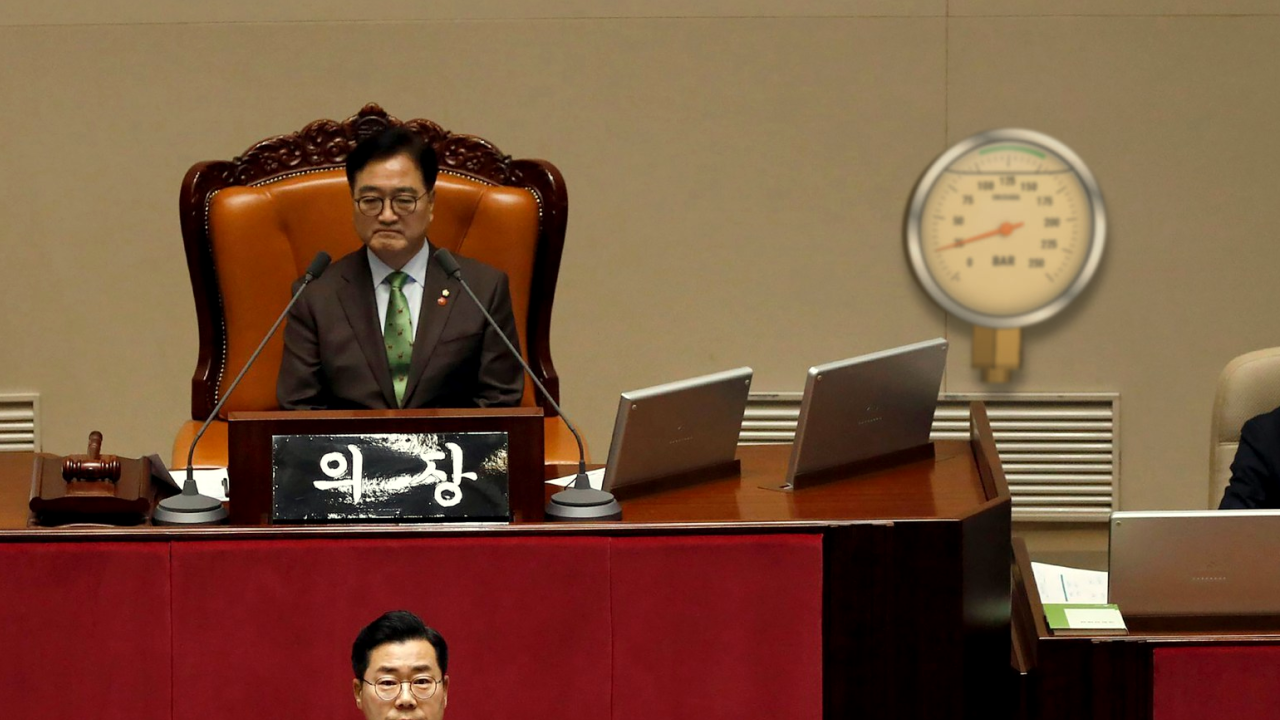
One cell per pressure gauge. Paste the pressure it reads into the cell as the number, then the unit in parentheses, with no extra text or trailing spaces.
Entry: 25 (bar)
